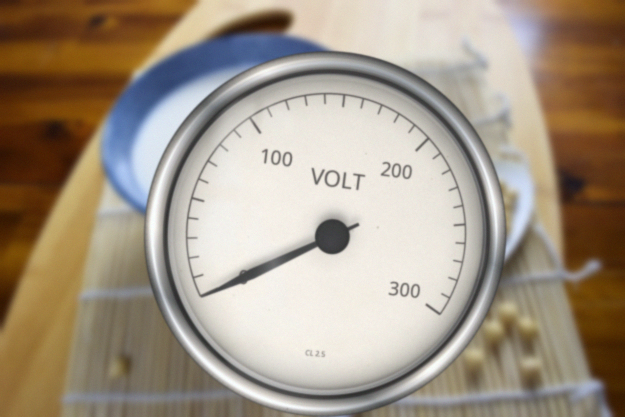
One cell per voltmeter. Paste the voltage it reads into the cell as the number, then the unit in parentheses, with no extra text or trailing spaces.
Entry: 0 (V)
